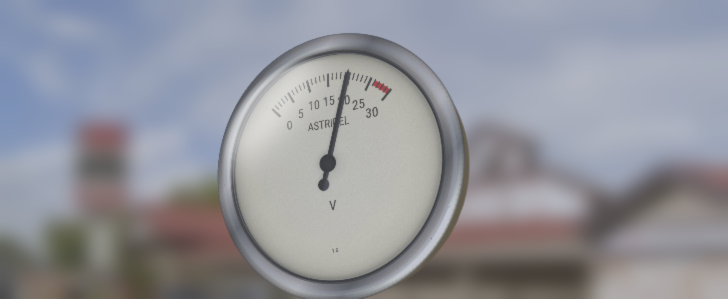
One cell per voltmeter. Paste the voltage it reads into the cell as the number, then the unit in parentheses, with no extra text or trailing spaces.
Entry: 20 (V)
